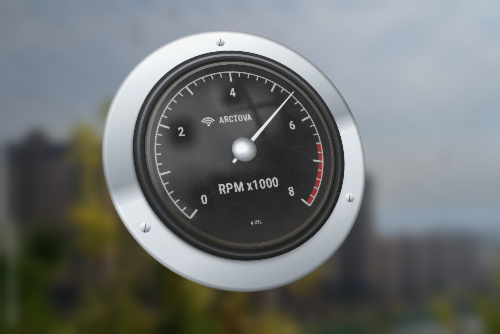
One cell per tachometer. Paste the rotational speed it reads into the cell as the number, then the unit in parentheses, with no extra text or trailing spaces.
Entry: 5400 (rpm)
